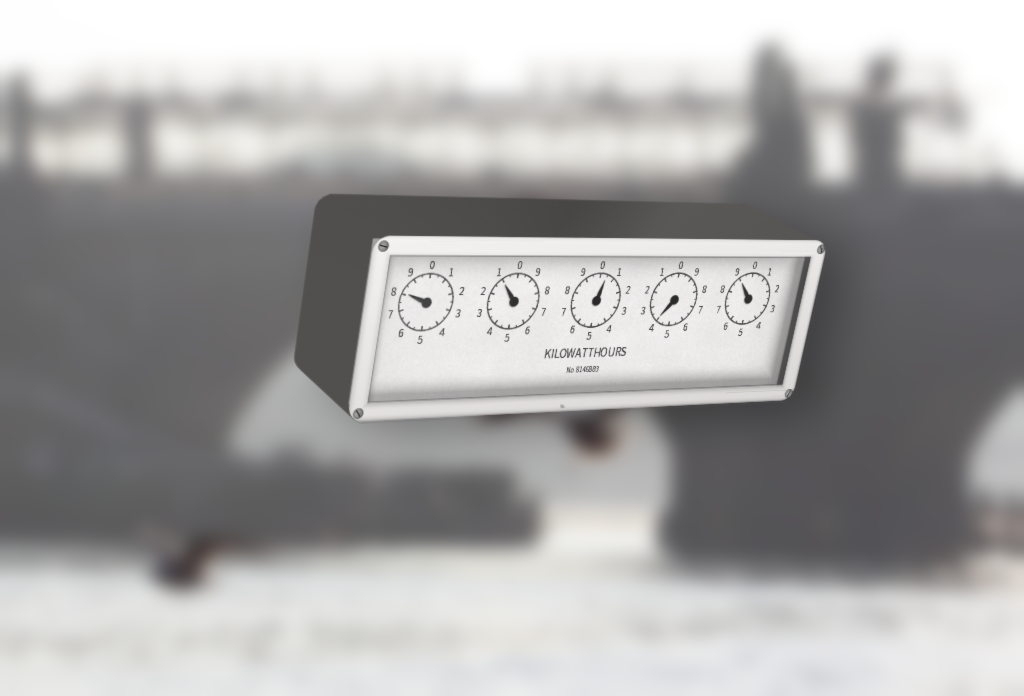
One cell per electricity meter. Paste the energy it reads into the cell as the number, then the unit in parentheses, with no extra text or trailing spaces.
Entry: 81039 (kWh)
